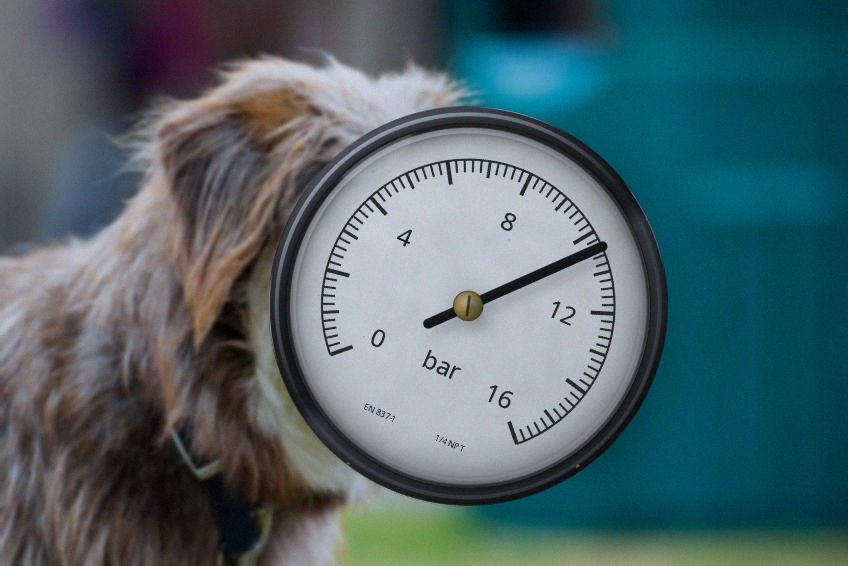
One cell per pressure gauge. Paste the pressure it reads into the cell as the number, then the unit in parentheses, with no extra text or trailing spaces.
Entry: 10.4 (bar)
